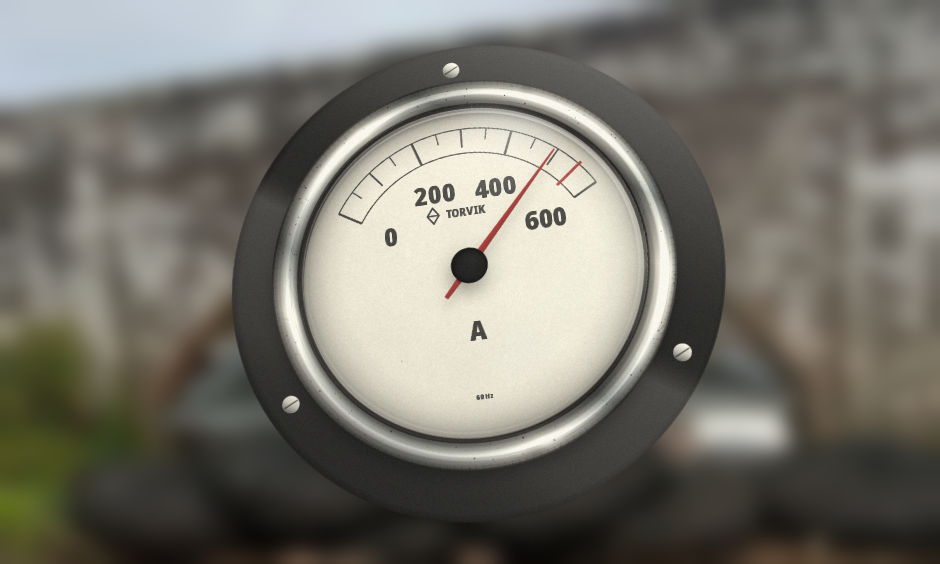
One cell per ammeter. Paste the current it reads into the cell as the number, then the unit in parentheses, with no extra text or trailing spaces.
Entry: 500 (A)
